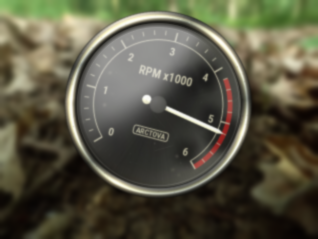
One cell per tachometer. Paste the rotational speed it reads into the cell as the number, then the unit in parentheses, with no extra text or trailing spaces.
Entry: 5200 (rpm)
